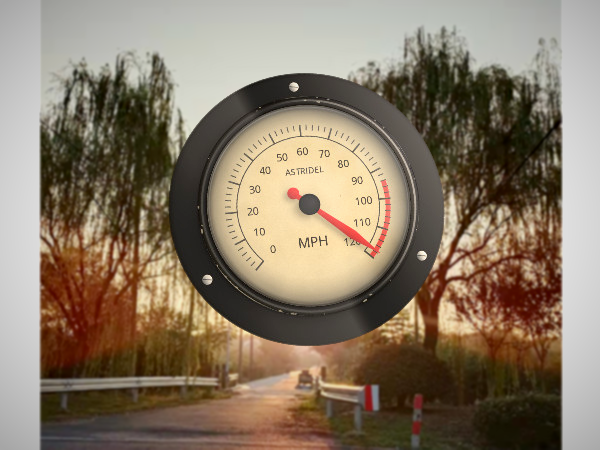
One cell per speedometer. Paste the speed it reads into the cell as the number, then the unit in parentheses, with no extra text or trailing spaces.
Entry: 118 (mph)
